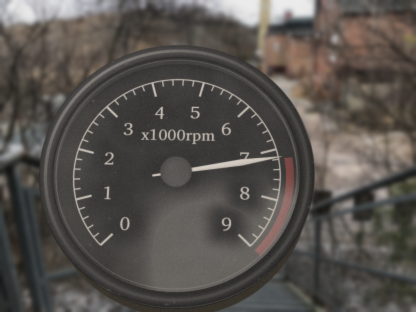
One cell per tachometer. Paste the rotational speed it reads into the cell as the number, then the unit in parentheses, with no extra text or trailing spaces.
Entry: 7200 (rpm)
